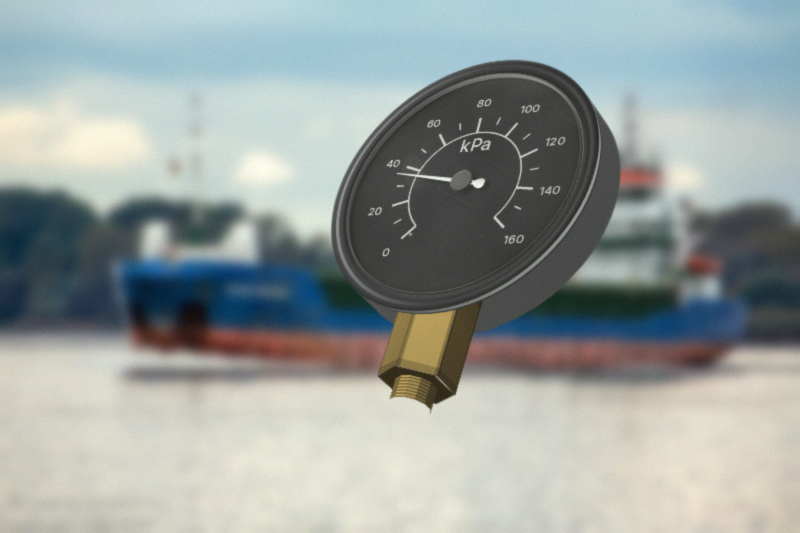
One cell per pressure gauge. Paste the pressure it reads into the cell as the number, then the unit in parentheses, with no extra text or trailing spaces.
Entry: 35 (kPa)
